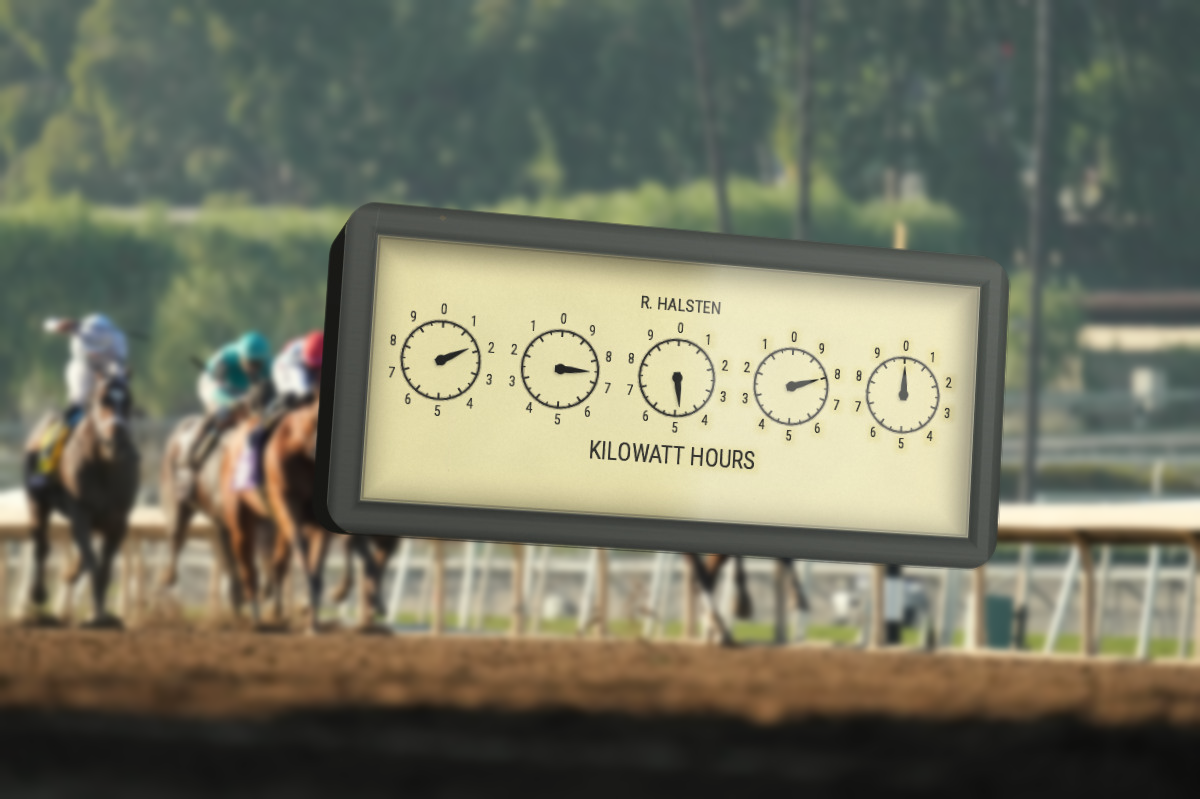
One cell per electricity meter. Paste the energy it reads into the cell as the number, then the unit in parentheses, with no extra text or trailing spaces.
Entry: 17480 (kWh)
